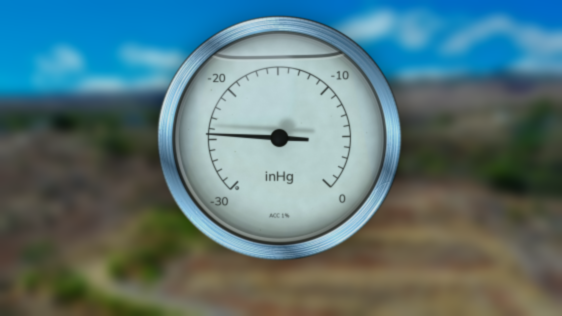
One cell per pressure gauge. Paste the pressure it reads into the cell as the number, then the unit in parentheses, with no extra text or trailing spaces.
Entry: -24.5 (inHg)
